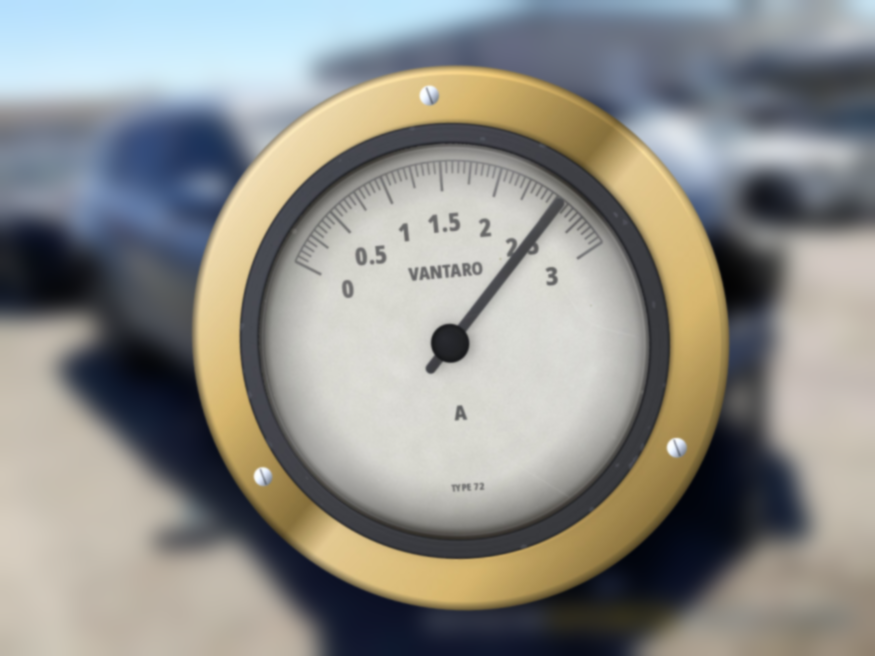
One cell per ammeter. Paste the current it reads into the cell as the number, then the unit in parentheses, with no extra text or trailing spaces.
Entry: 2.55 (A)
